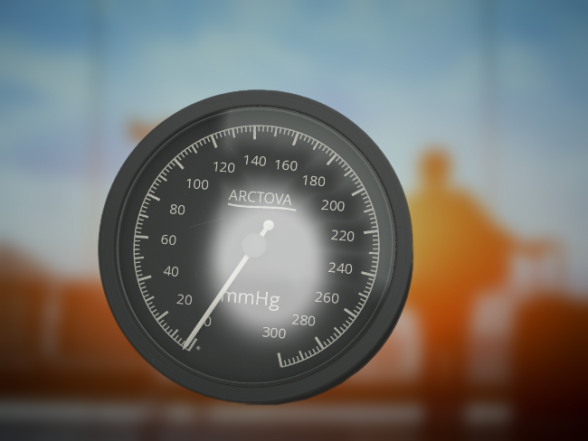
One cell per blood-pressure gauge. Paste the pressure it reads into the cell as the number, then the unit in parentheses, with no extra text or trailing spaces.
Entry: 2 (mmHg)
